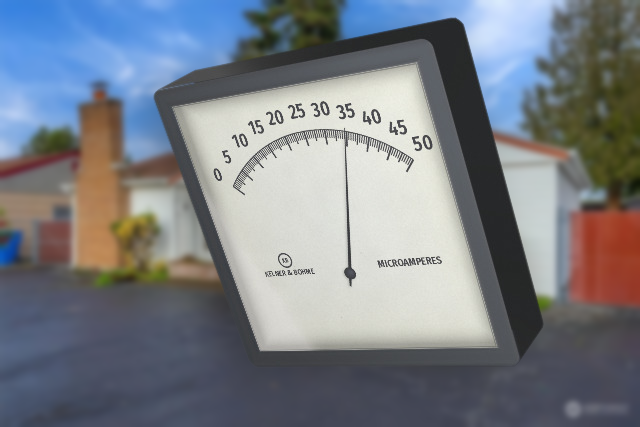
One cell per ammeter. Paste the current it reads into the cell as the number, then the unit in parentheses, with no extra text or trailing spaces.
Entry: 35 (µA)
